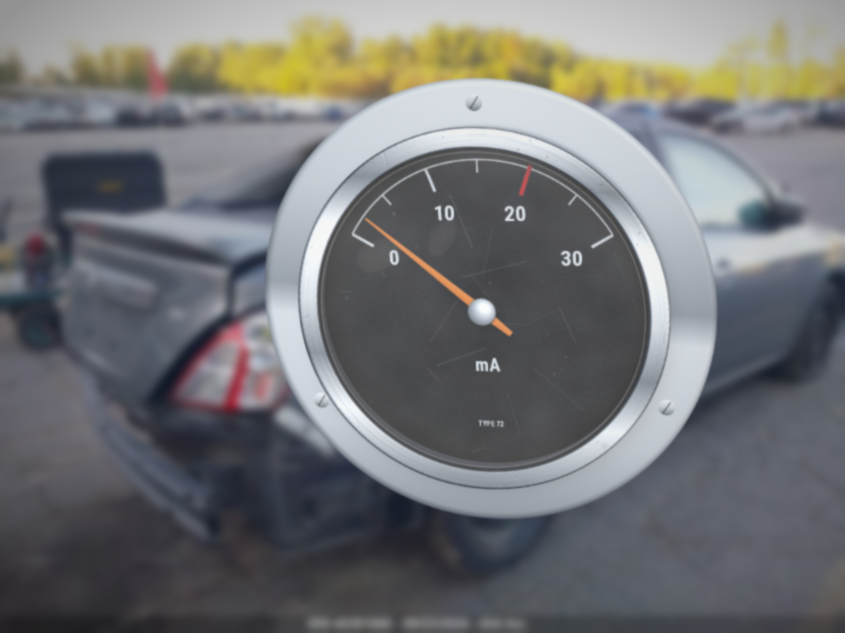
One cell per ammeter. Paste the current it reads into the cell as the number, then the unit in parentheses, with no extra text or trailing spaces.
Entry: 2.5 (mA)
